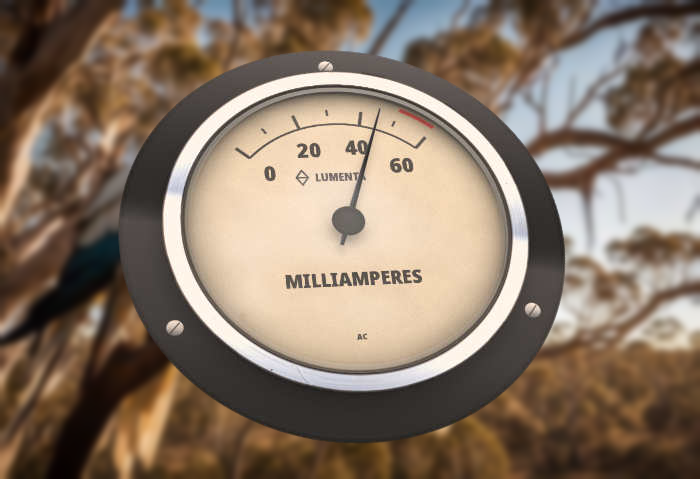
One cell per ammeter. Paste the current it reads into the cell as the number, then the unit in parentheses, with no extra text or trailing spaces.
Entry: 45 (mA)
